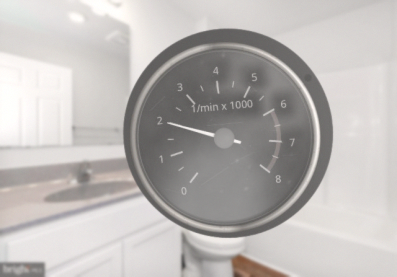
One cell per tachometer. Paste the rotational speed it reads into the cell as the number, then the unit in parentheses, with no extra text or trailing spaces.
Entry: 2000 (rpm)
